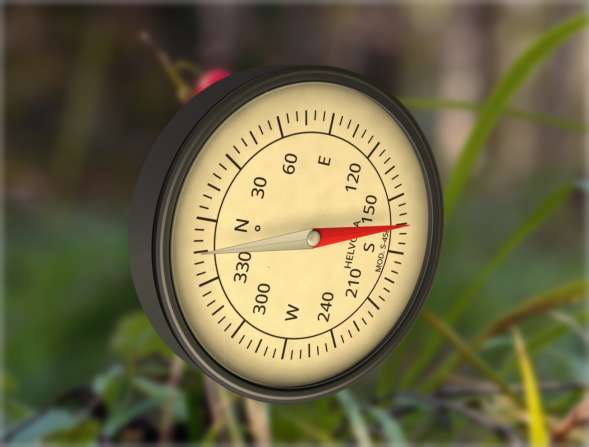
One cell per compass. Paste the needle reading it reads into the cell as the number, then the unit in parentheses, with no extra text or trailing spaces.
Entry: 165 (°)
